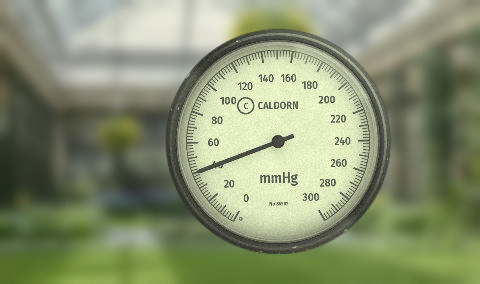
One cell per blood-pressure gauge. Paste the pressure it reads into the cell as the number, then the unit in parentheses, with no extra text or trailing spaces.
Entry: 40 (mmHg)
